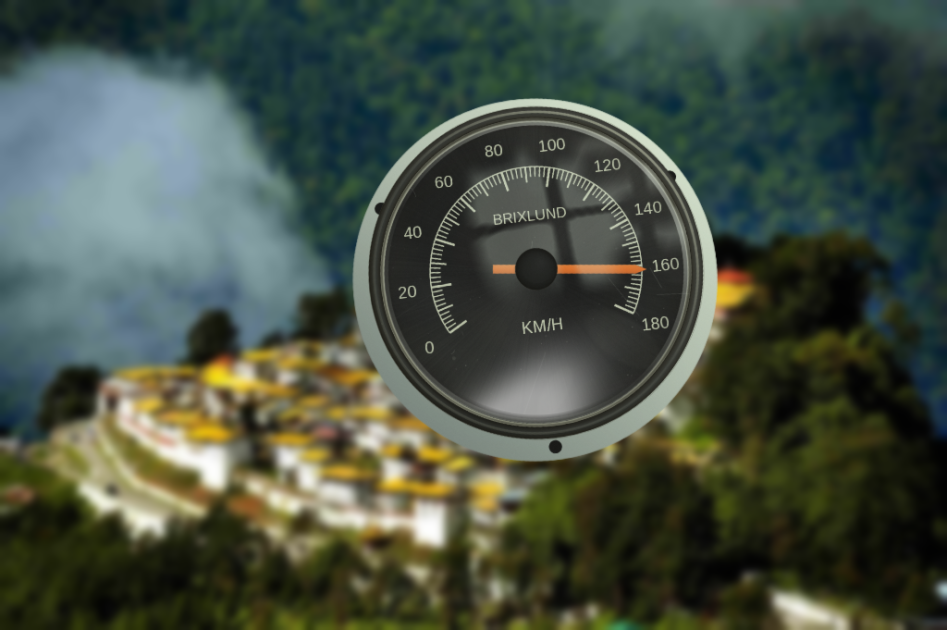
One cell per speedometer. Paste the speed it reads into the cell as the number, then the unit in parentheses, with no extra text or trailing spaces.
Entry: 162 (km/h)
